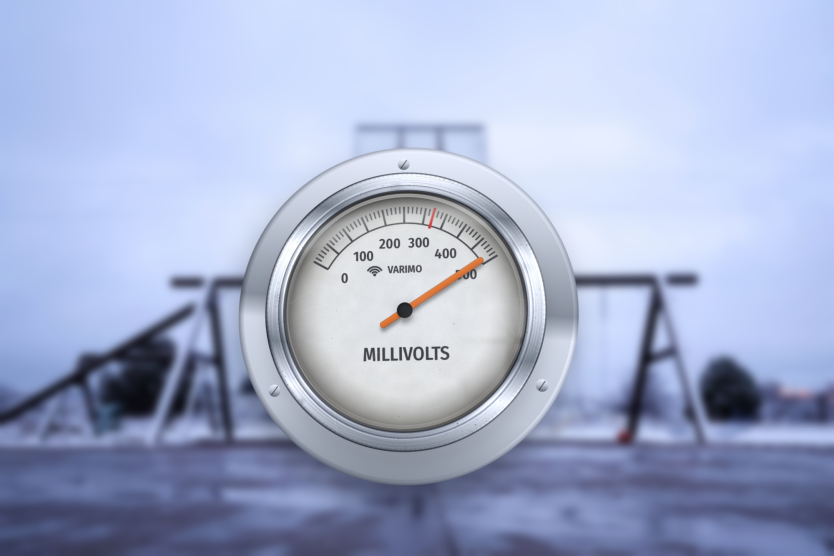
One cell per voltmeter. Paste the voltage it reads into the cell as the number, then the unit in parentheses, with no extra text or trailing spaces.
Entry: 490 (mV)
